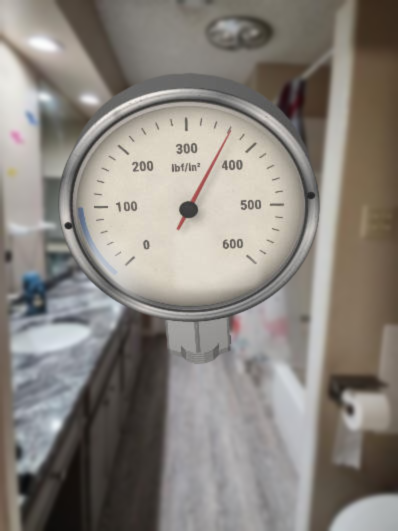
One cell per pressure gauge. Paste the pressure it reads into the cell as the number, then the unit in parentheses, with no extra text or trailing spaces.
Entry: 360 (psi)
